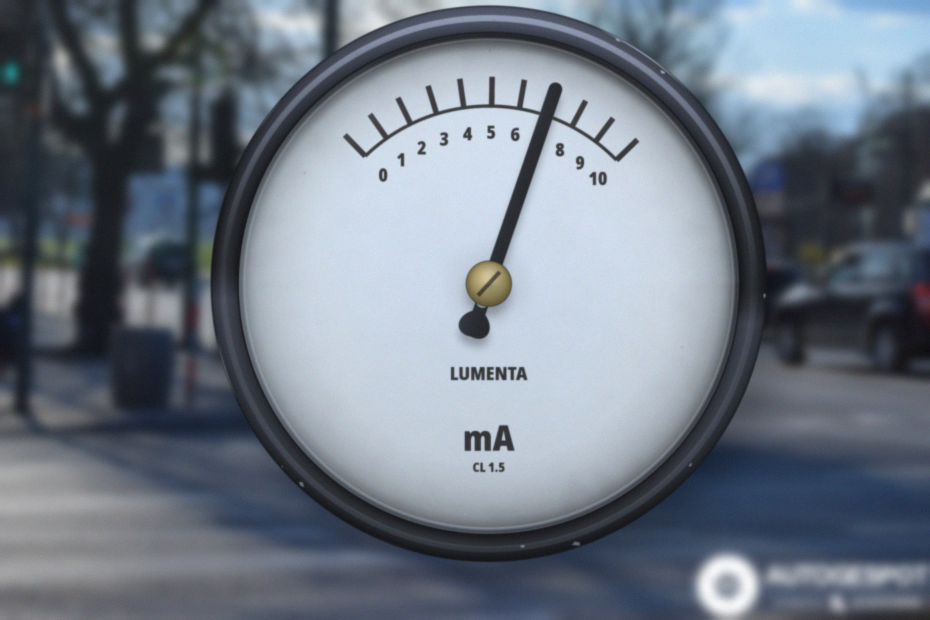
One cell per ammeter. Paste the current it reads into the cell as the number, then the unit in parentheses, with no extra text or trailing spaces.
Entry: 7 (mA)
